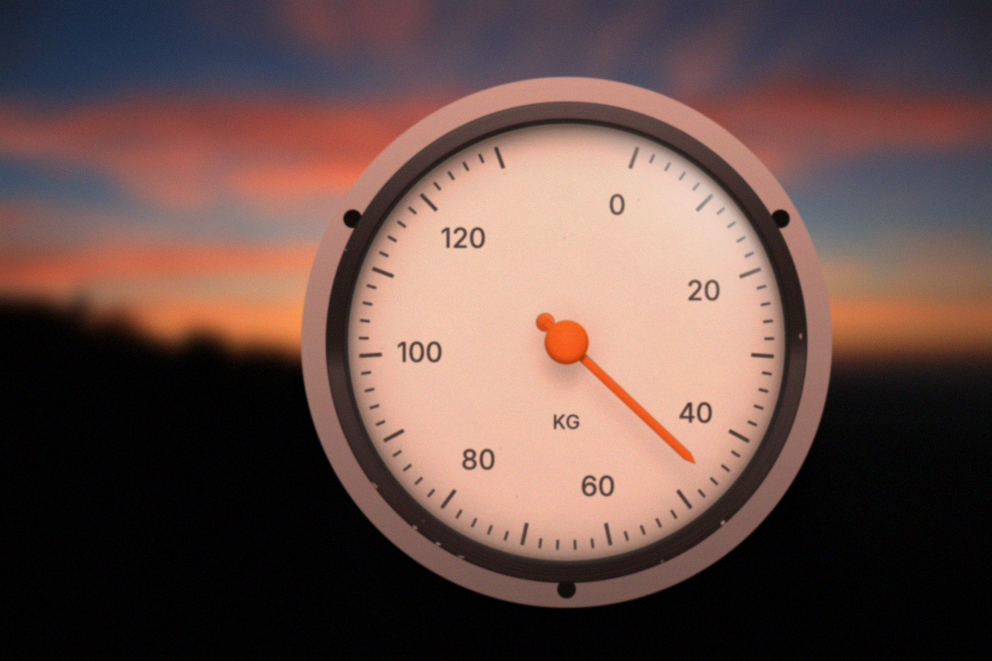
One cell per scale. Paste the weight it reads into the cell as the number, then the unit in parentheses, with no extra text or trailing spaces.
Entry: 46 (kg)
